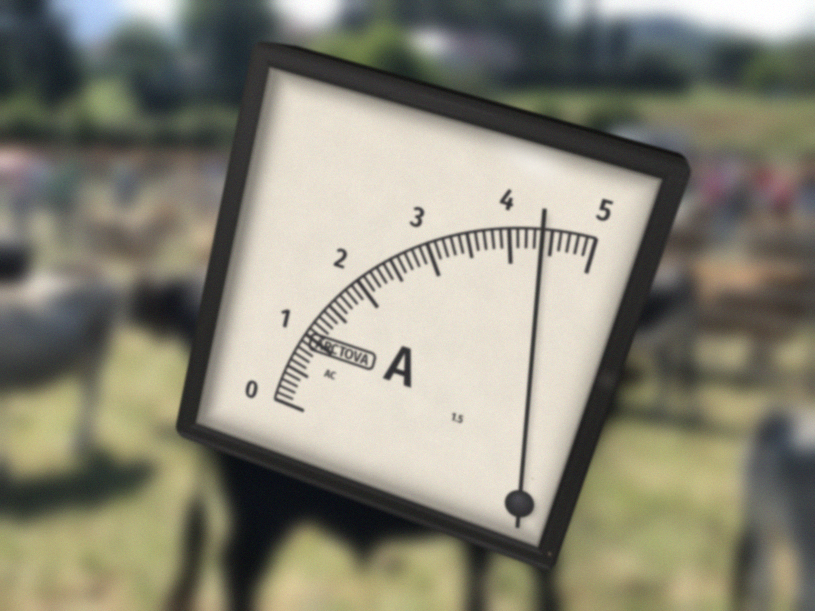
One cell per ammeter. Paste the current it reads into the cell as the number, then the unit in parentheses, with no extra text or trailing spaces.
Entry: 4.4 (A)
